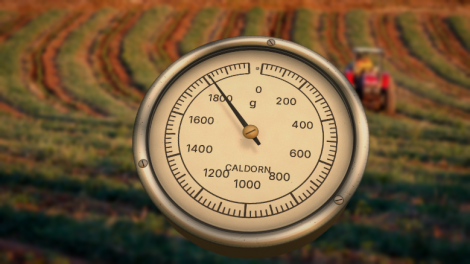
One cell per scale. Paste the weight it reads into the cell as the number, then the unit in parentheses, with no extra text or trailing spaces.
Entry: 1820 (g)
